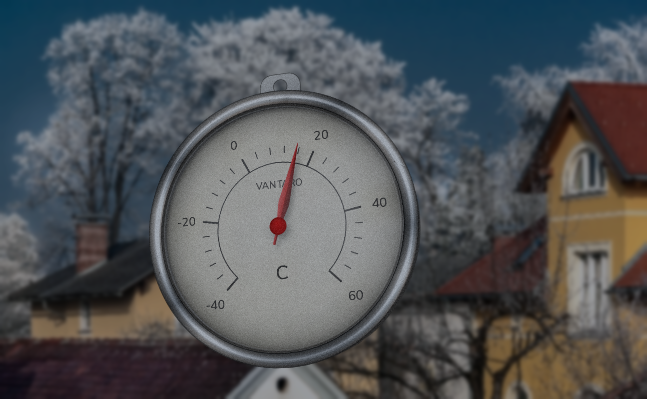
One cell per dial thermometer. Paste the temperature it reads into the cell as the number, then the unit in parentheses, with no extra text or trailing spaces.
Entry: 16 (°C)
